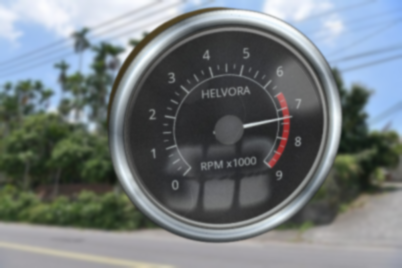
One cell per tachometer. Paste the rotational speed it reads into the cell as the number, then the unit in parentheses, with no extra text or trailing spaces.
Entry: 7250 (rpm)
